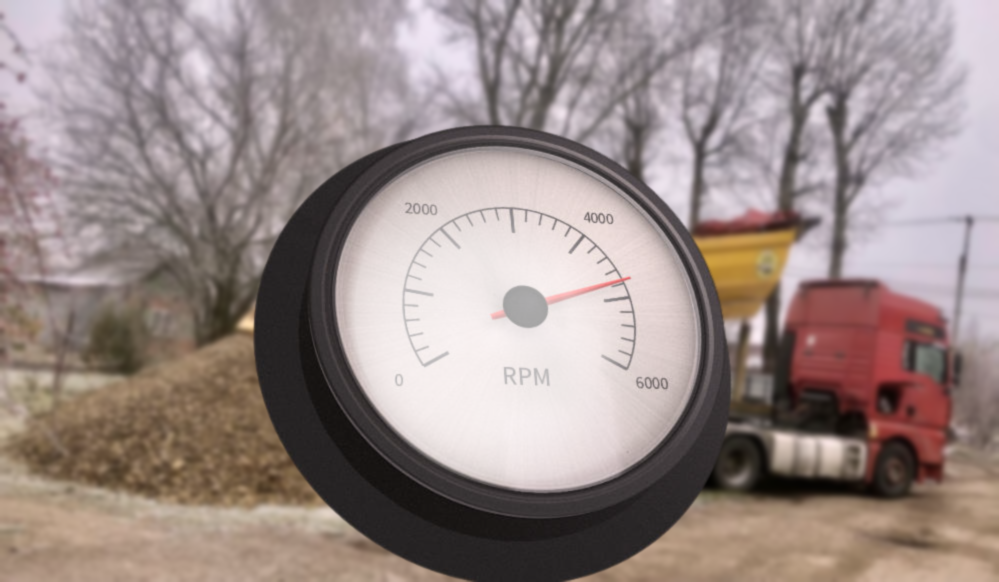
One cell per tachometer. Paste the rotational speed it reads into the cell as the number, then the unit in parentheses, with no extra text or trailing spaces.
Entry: 4800 (rpm)
